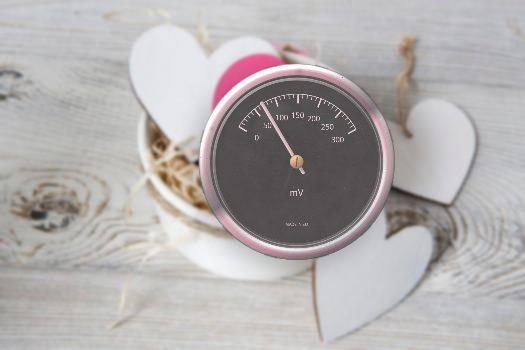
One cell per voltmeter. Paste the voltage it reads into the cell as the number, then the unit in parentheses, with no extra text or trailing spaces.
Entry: 70 (mV)
